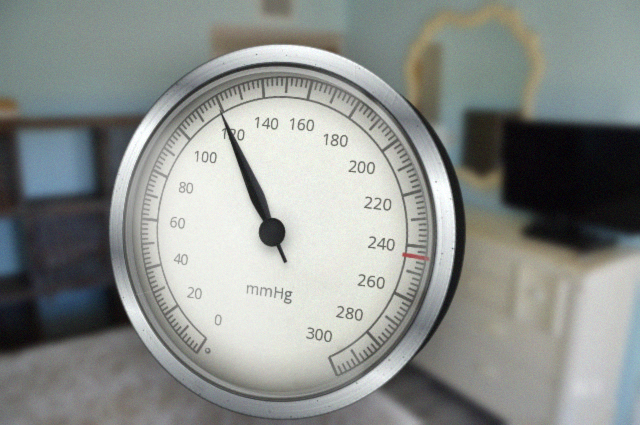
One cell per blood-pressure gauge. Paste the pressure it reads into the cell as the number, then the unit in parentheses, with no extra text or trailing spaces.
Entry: 120 (mmHg)
